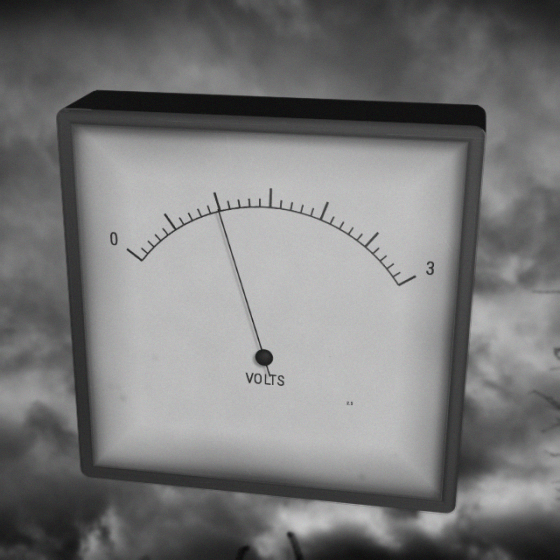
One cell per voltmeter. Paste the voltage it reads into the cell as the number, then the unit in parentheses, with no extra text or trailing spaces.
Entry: 1 (V)
